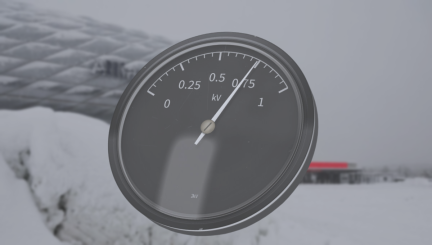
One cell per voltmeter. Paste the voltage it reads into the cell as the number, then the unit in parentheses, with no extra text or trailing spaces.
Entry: 0.75 (kV)
